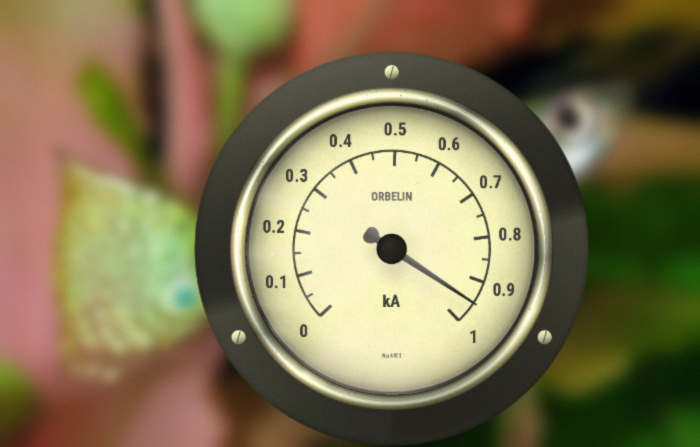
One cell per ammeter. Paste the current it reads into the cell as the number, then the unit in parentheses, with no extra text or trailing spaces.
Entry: 0.95 (kA)
